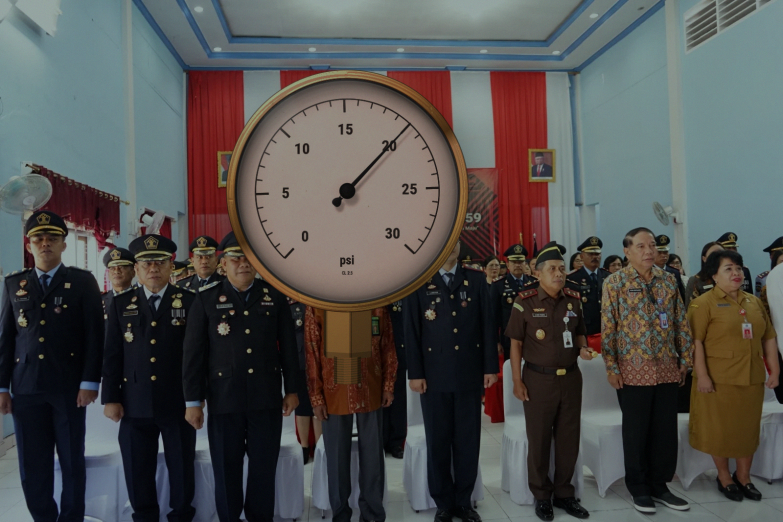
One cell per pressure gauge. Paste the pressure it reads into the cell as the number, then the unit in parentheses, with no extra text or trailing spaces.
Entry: 20 (psi)
